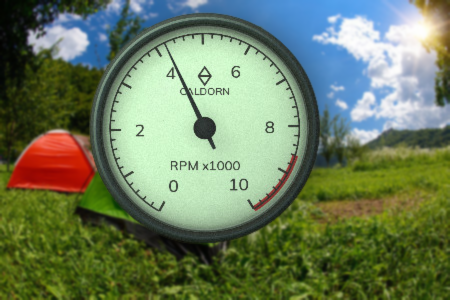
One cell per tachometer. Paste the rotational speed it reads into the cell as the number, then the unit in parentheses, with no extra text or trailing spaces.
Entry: 4200 (rpm)
